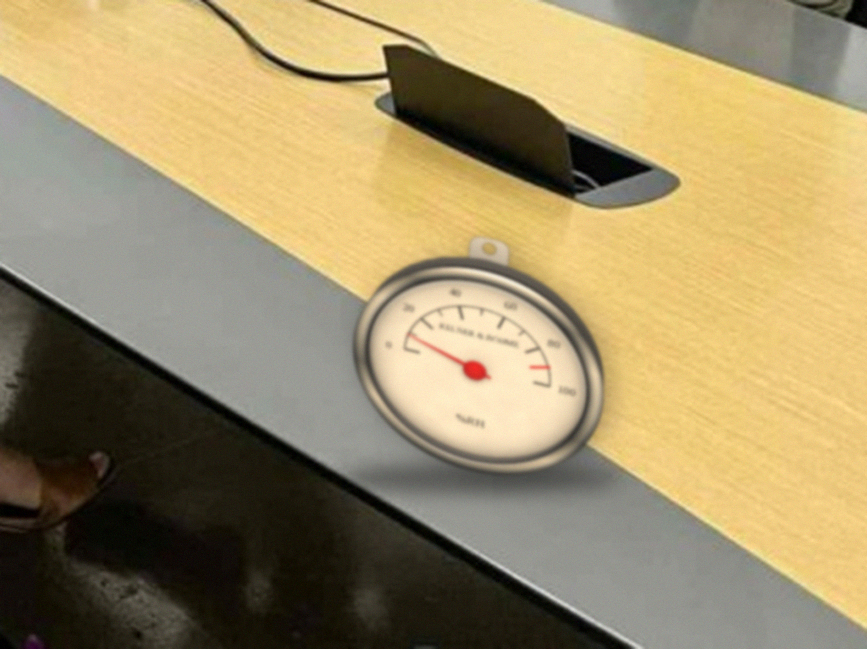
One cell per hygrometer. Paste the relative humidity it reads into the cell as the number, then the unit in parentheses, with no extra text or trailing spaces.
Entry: 10 (%)
